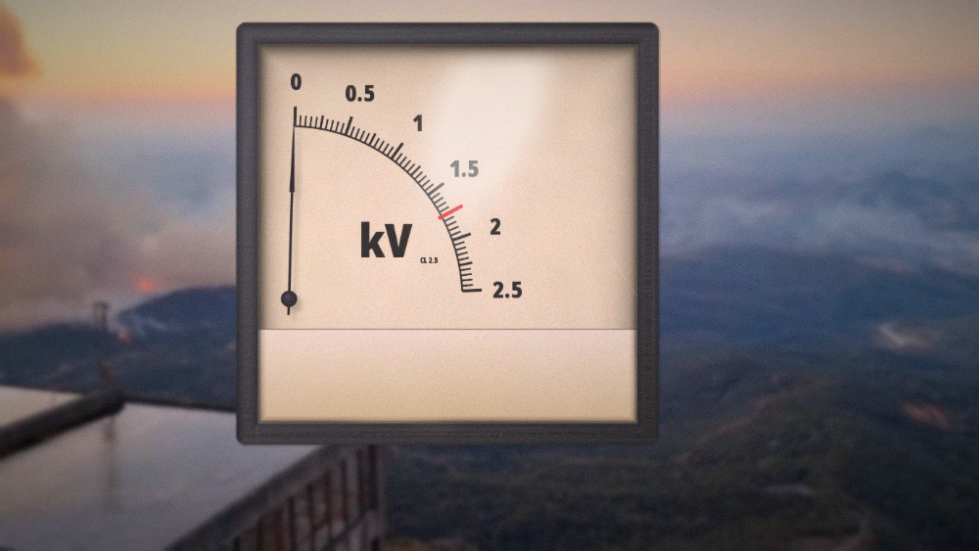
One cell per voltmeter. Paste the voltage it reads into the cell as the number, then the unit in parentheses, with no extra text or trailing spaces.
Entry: 0 (kV)
